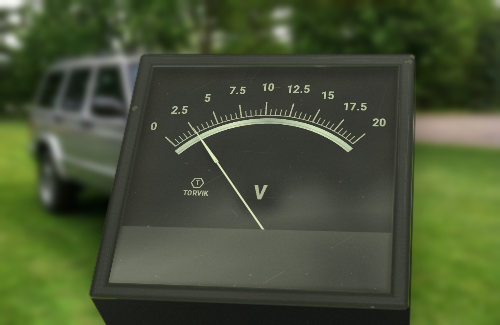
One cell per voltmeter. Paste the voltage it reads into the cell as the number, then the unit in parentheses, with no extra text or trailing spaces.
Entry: 2.5 (V)
